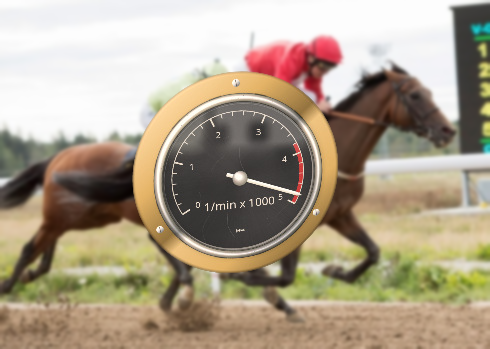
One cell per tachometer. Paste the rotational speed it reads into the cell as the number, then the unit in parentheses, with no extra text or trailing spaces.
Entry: 4800 (rpm)
